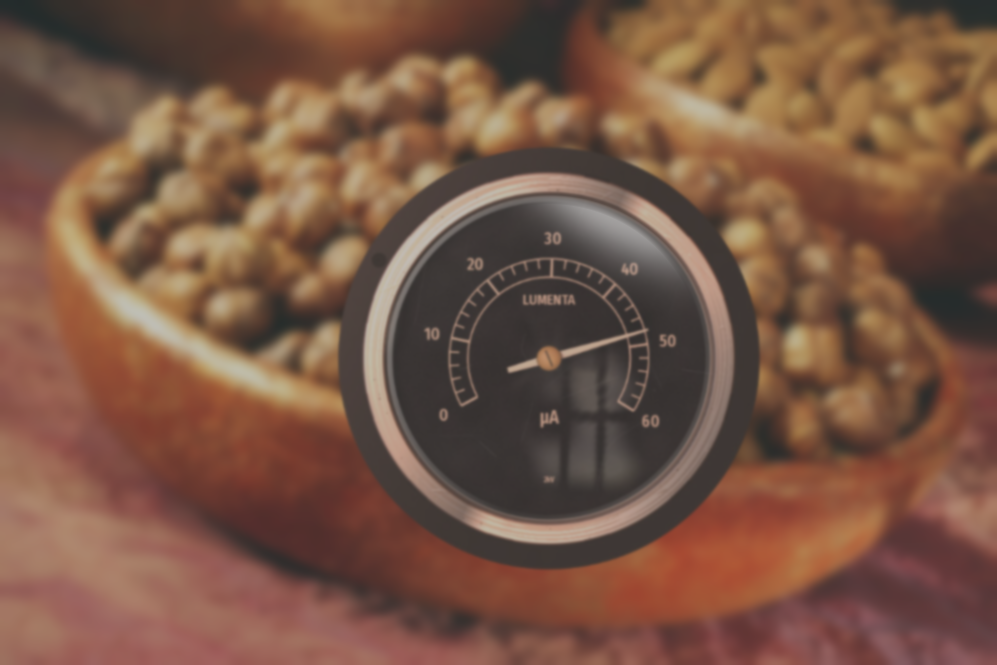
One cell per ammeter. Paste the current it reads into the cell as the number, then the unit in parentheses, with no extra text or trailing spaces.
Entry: 48 (µA)
